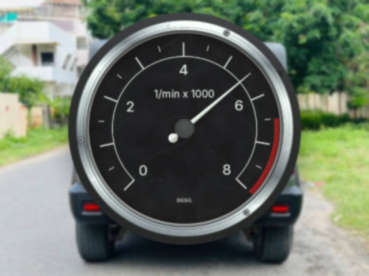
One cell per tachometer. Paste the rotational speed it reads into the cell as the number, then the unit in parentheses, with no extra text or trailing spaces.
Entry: 5500 (rpm)
